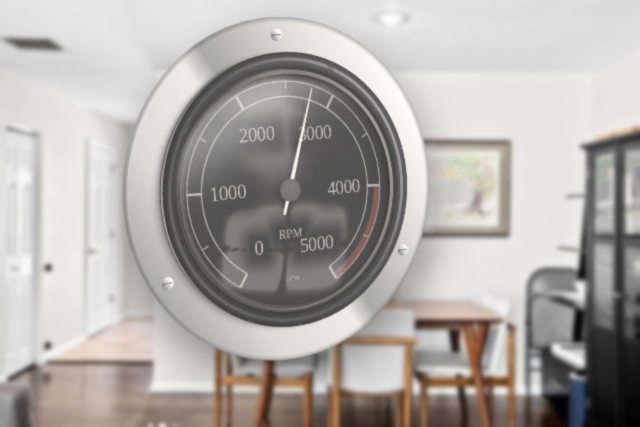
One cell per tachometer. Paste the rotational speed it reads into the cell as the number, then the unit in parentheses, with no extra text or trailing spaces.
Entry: 2750 (rpm)
